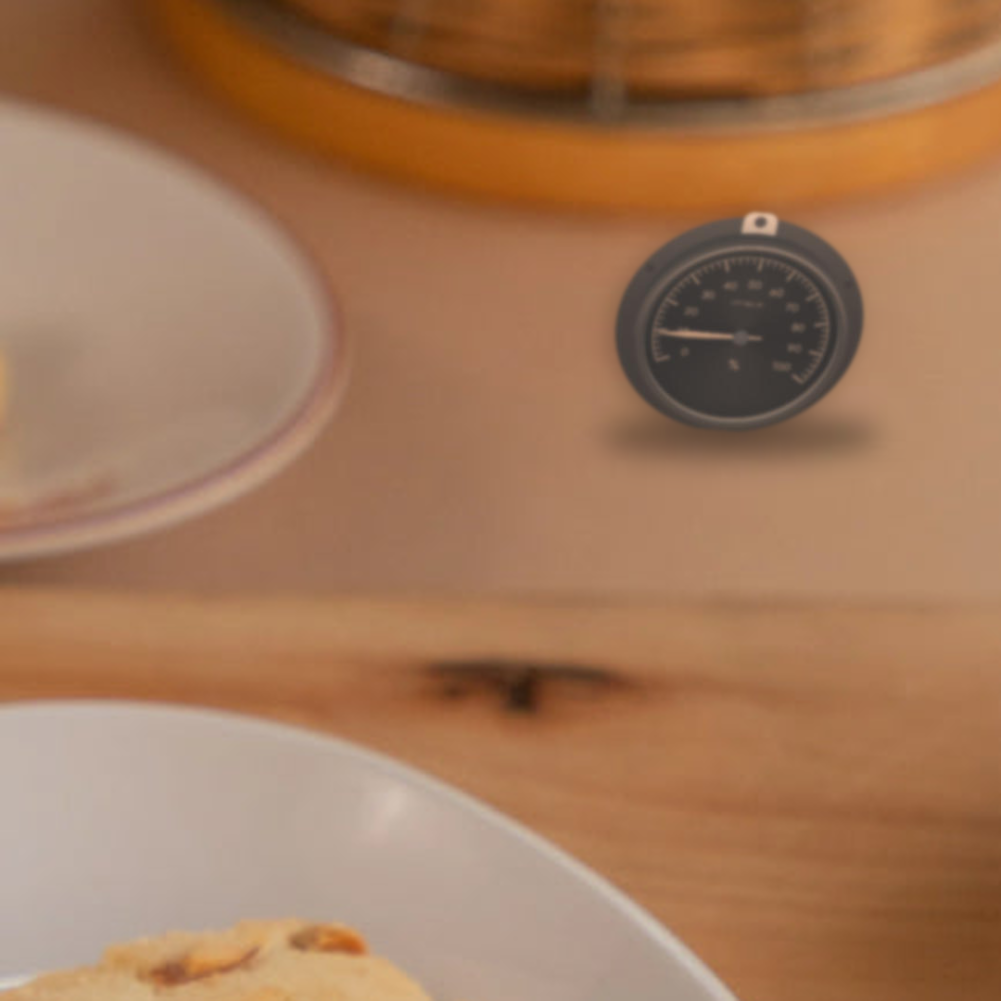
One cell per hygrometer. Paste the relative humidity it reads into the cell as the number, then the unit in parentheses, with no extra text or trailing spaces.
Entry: 10 (%)
